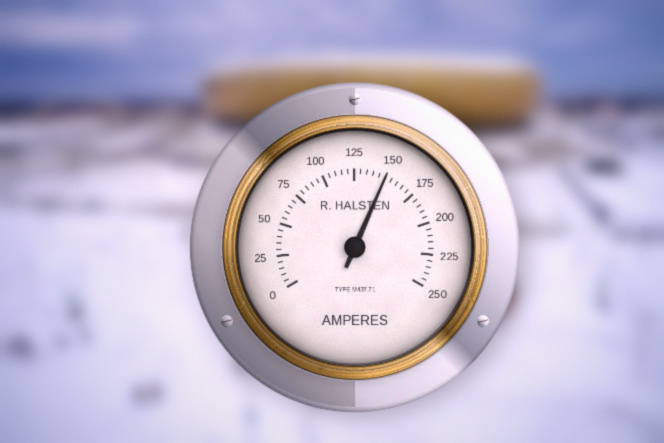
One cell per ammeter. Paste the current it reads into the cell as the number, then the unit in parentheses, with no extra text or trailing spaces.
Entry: 150 (A)
